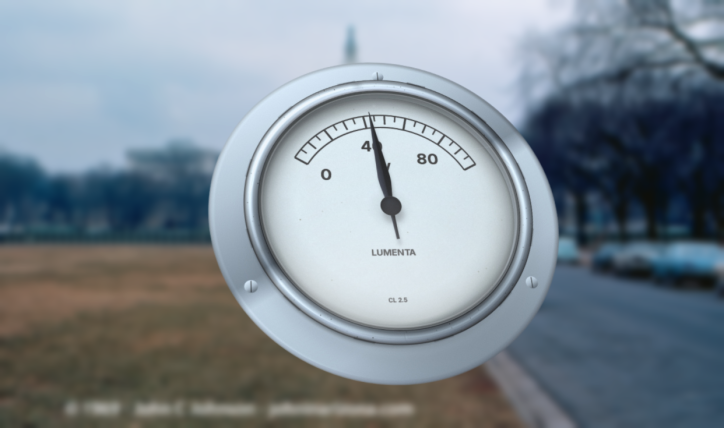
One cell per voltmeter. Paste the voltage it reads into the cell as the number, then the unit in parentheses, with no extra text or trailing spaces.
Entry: 42.5 (V)
